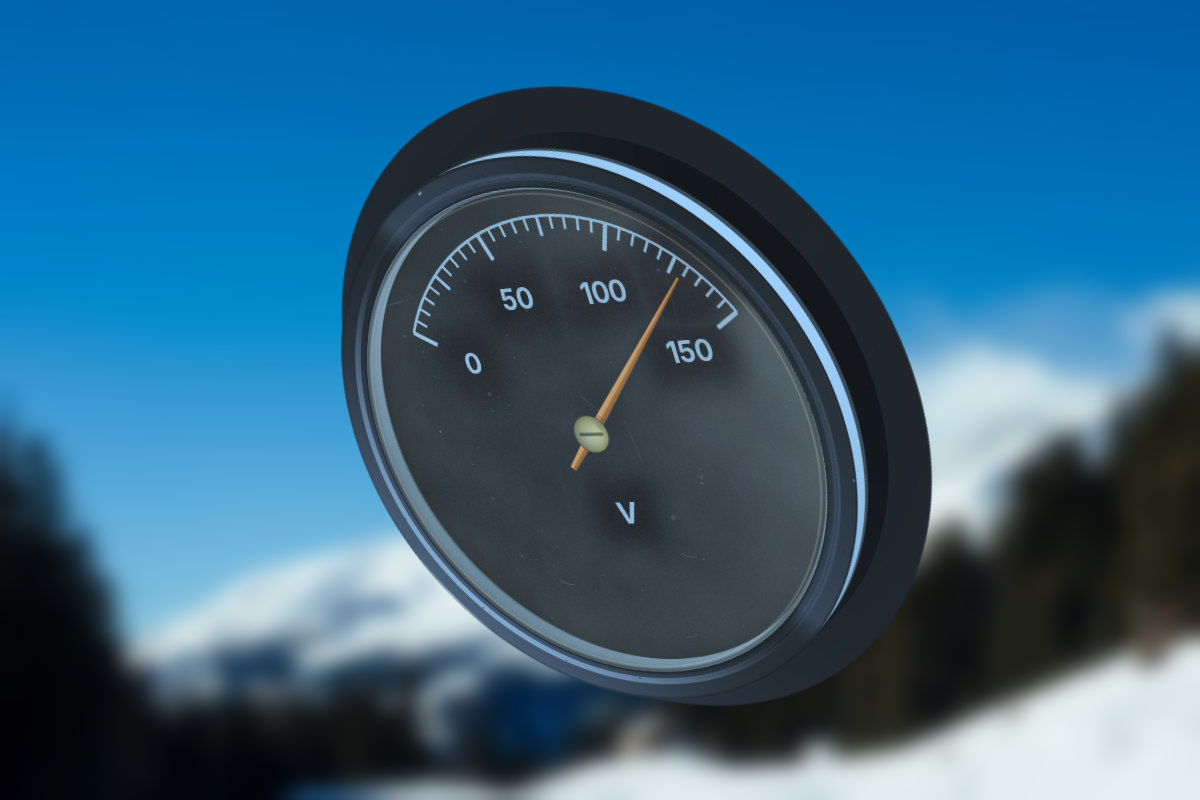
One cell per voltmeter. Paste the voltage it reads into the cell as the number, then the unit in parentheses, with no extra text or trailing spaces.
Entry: 130 (V)
